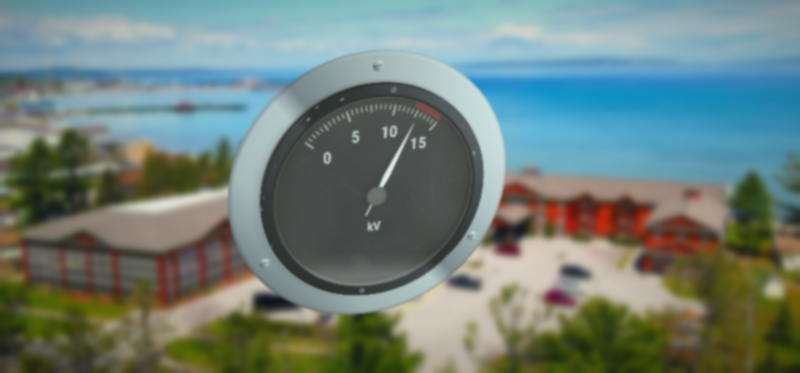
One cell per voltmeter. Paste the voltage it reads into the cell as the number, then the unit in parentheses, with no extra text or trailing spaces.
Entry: 12.5 (kV)
